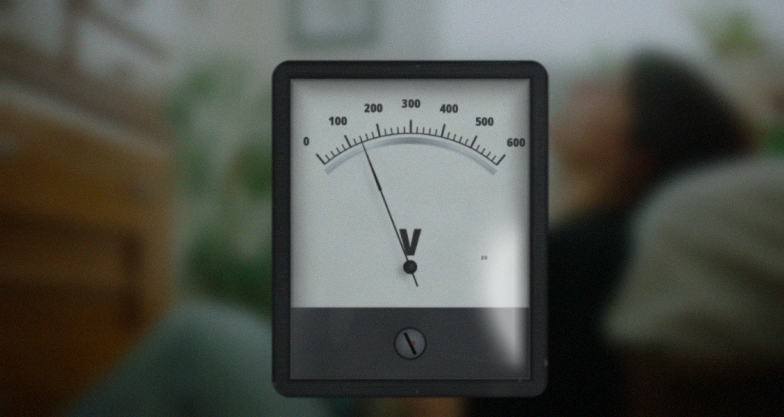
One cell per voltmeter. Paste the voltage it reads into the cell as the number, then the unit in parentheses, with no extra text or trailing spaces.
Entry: 140 (V)
